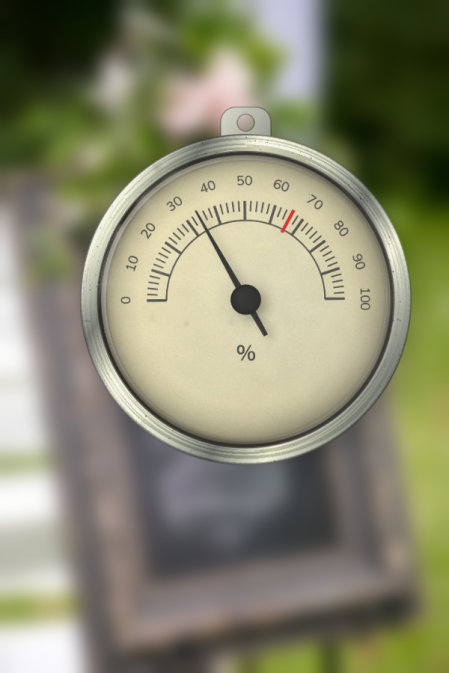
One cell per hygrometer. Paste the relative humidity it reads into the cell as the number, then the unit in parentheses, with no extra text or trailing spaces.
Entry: 34 (%)
